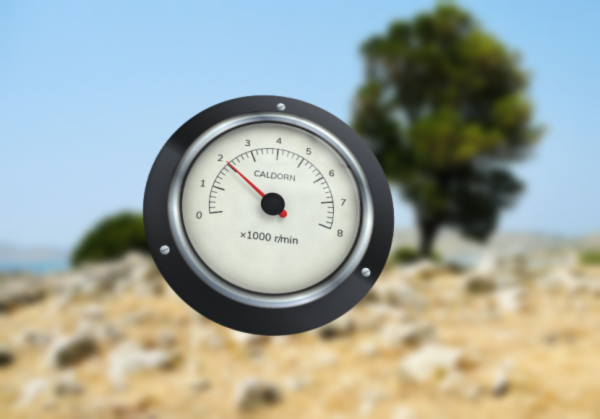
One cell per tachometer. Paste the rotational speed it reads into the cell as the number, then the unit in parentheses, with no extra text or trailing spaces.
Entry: 2000 (rpm)
